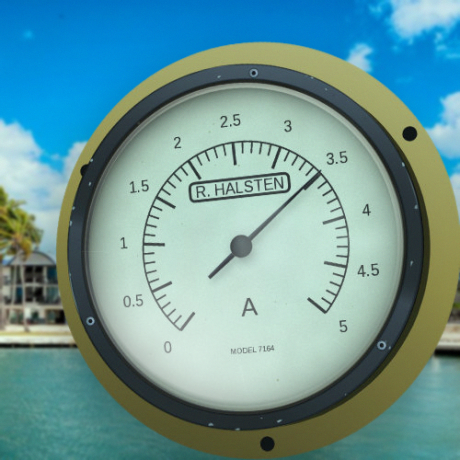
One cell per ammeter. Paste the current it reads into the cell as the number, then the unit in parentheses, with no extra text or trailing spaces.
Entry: 3.5 (A)
